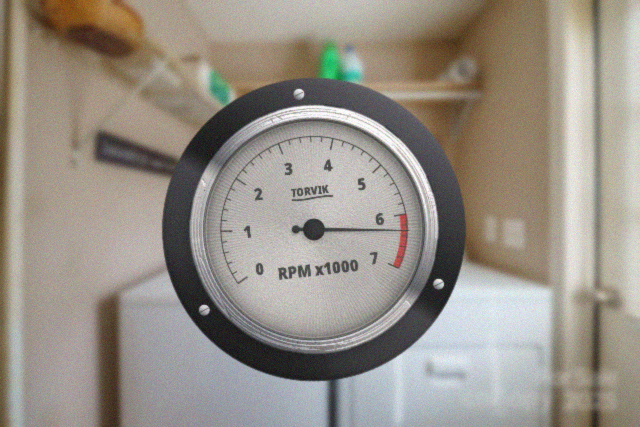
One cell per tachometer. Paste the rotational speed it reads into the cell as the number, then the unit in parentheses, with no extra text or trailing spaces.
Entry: 6300 (rpm)
